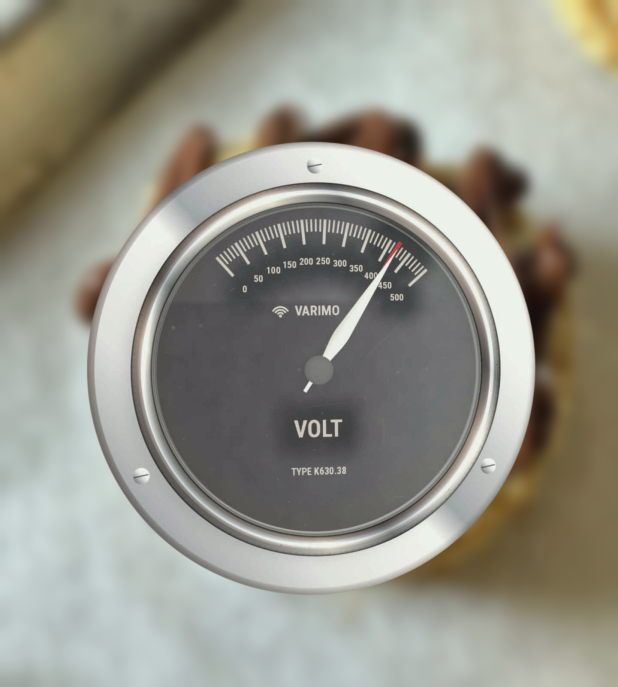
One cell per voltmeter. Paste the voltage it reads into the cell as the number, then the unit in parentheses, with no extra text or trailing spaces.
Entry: 420 (V)
